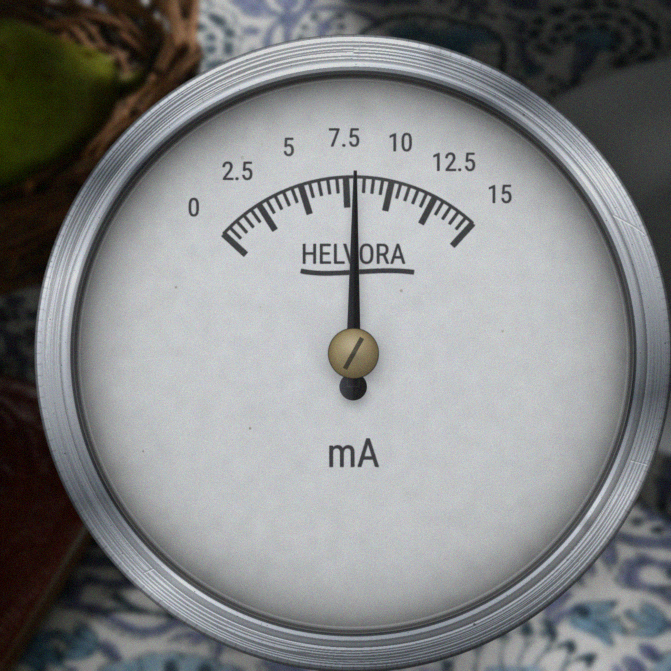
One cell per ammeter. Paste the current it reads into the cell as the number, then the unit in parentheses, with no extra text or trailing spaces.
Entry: 8 (mA)
